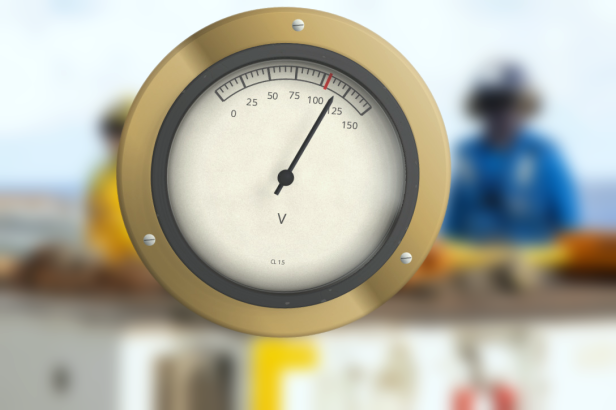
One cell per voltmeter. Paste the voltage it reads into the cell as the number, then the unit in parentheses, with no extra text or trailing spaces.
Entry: 115 (V)
